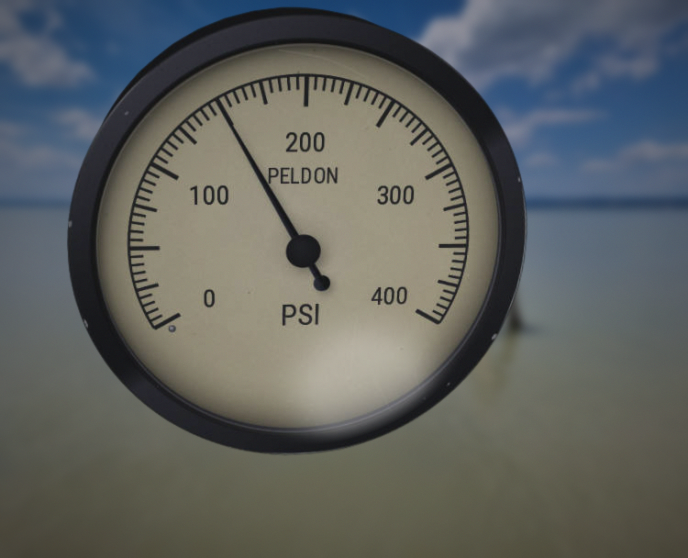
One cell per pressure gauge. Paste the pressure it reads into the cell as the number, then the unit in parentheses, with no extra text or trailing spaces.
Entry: 150 (psi)
